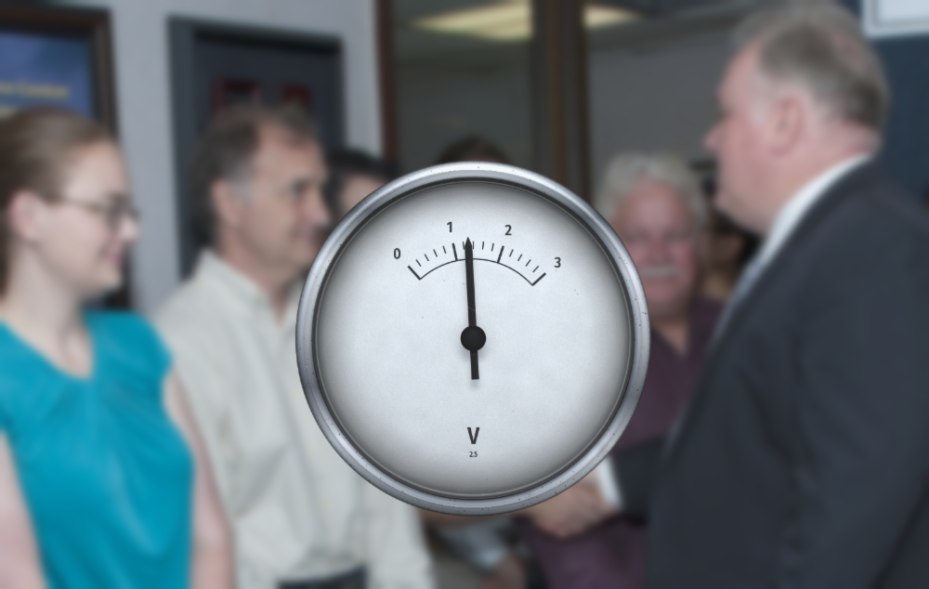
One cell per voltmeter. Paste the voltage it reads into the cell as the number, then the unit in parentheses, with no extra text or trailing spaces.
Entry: 1.3 (V)
